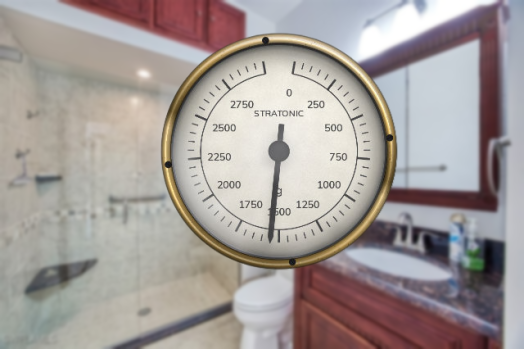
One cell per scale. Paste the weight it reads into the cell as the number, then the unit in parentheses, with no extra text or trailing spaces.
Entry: 1550 (g)
